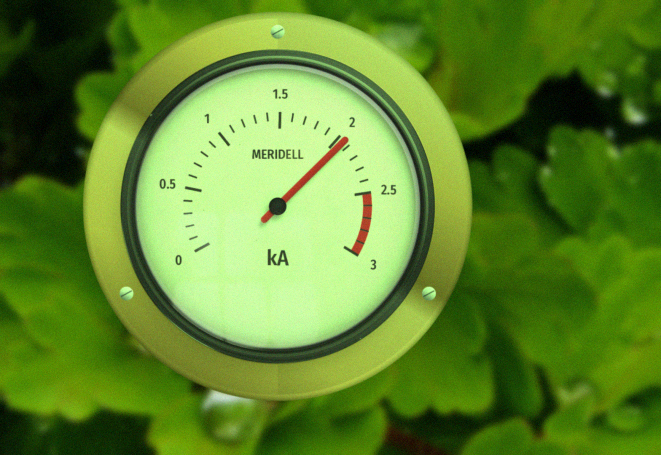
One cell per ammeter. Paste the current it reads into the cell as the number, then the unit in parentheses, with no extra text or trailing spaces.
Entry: 2.05 (kA)
